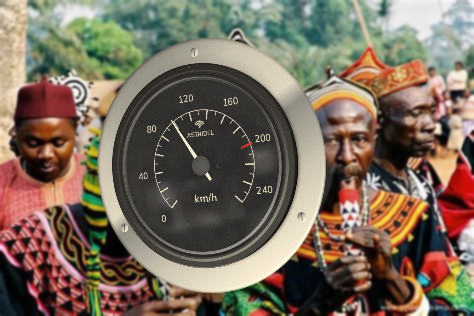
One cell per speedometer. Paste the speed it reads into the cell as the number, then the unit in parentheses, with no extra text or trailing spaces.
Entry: 100 (km/h)
